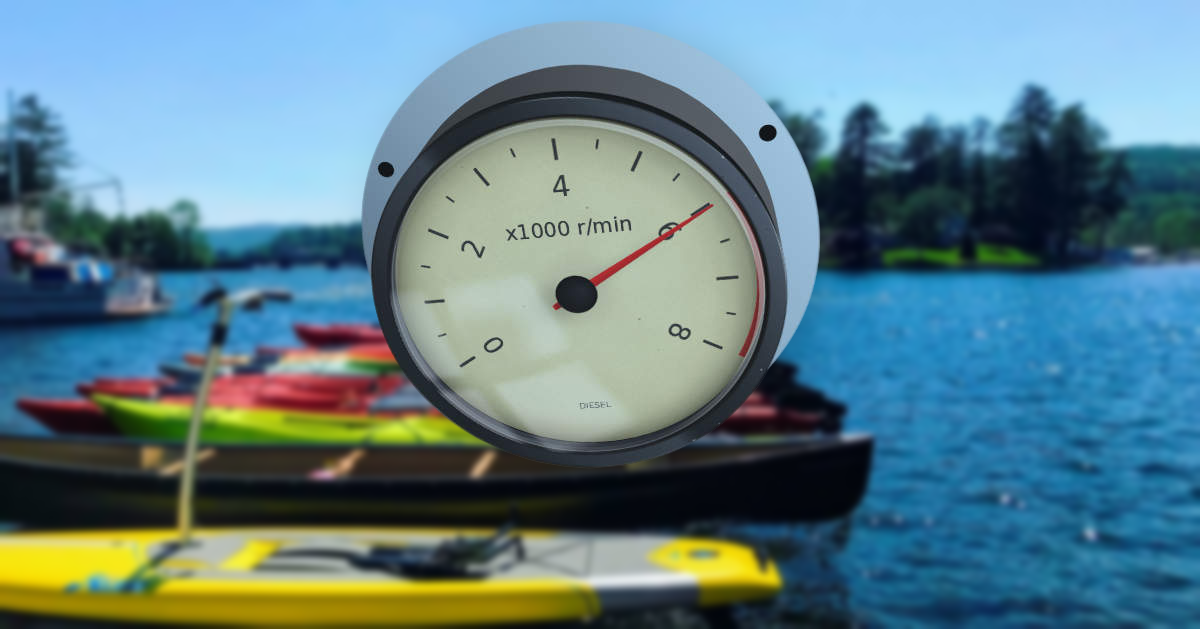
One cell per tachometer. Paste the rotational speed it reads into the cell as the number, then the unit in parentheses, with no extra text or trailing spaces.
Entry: 6000 (rpm)
